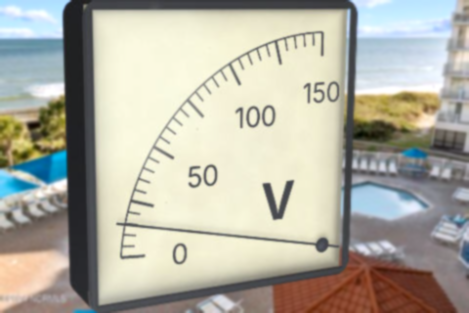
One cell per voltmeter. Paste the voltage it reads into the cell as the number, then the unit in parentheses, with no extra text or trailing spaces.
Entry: 15 (V)
